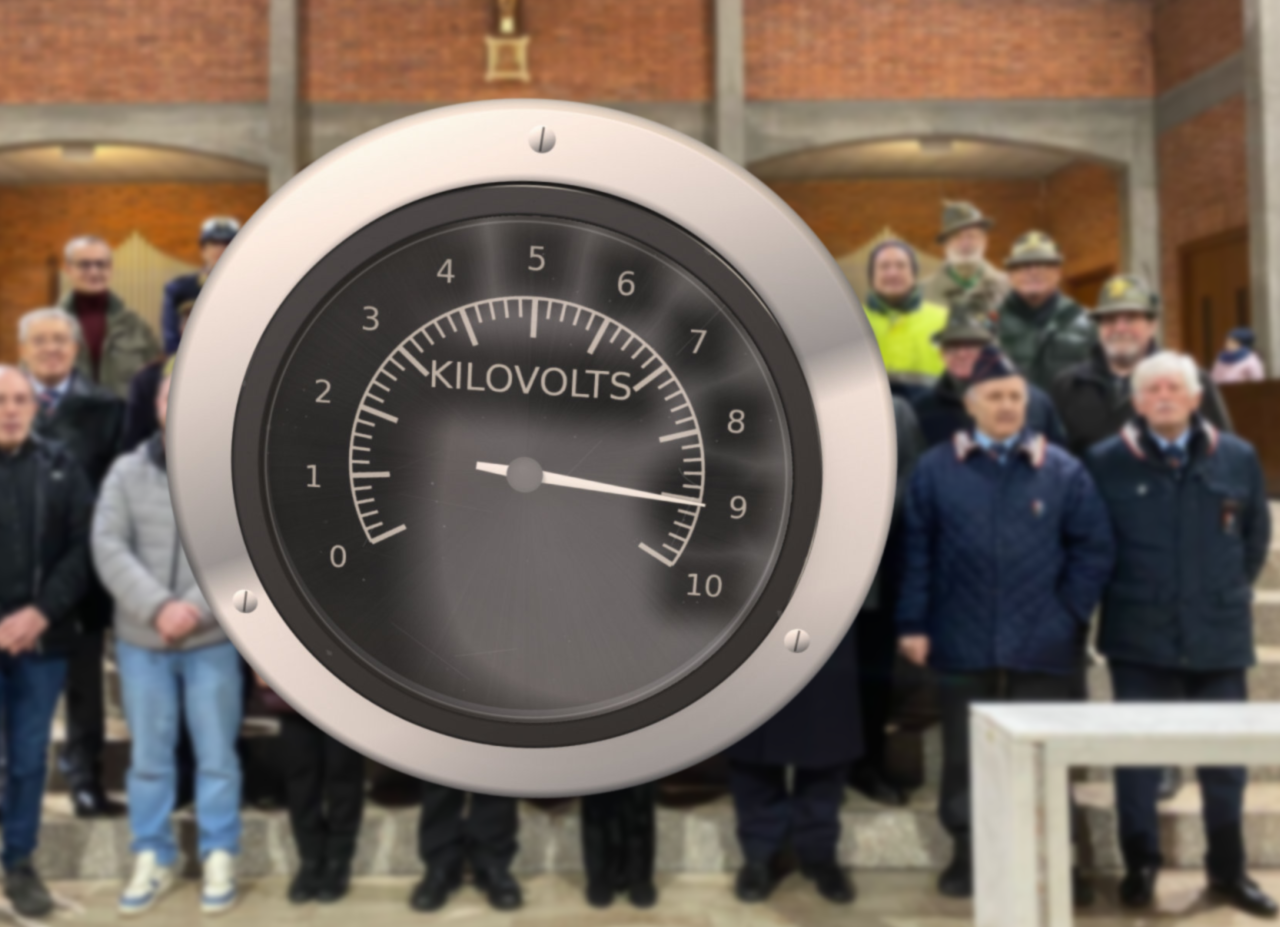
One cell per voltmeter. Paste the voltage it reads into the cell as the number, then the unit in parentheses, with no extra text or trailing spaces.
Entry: 9 (kV)
